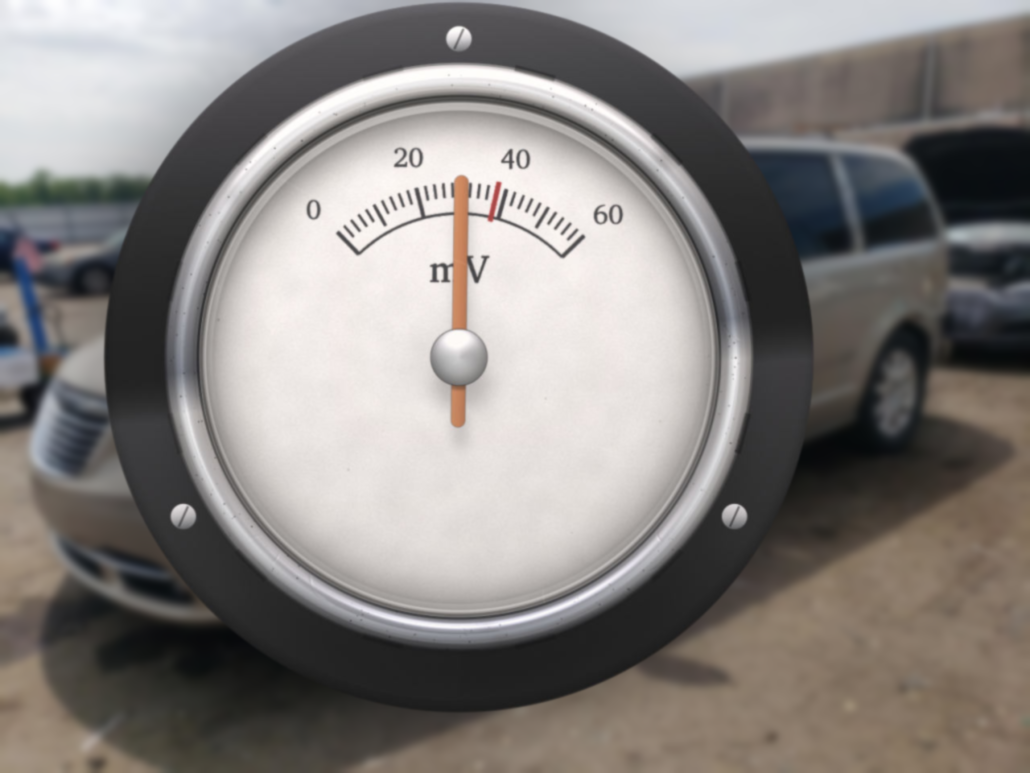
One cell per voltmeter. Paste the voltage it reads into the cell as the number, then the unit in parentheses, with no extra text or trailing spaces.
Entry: 30 (mV)
